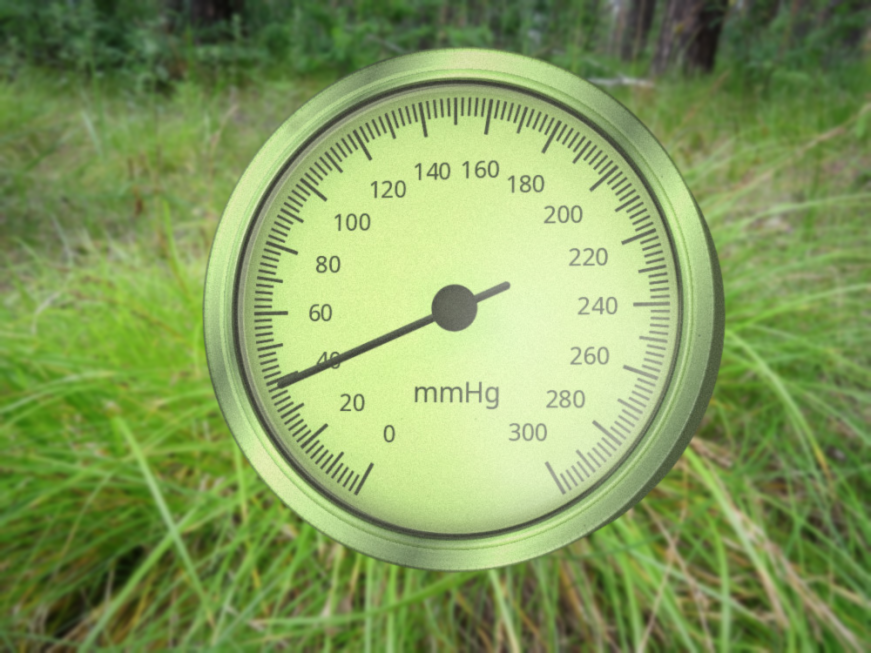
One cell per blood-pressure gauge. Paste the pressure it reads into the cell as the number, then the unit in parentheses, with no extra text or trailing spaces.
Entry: 38 (mmHg)
